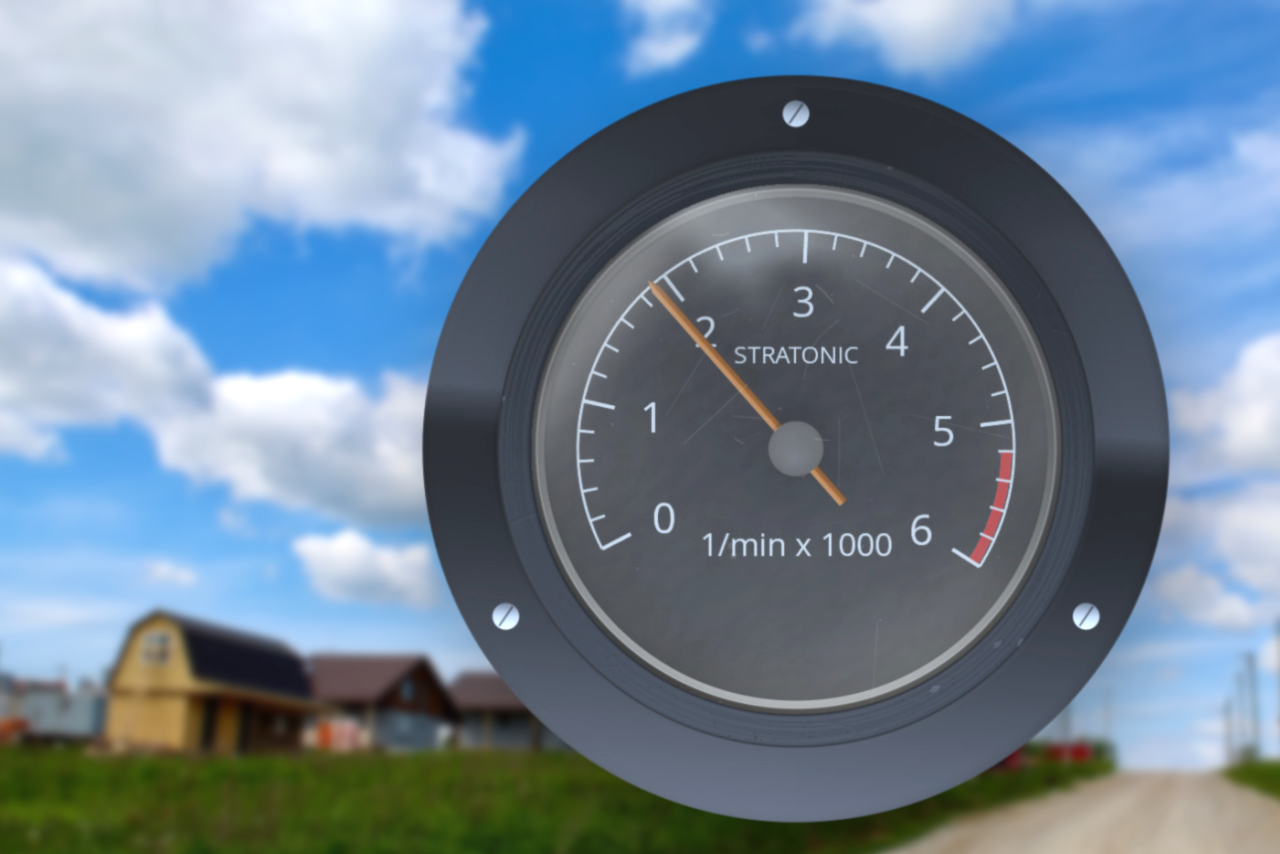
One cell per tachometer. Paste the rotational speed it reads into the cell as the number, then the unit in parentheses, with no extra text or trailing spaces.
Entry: 1900 (rpm)
